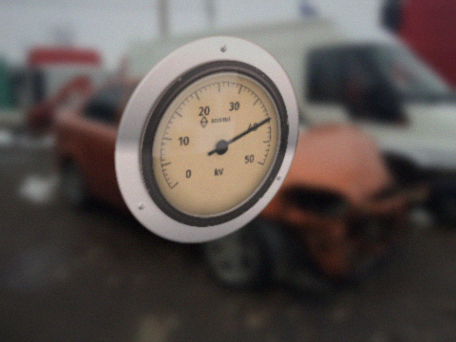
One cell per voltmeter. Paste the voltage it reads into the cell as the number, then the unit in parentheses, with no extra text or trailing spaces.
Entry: 40 (kV)
